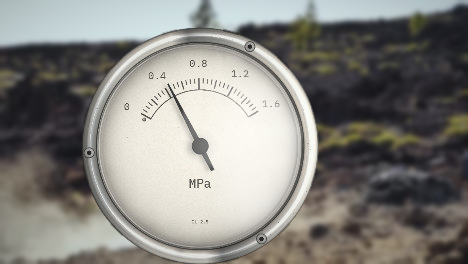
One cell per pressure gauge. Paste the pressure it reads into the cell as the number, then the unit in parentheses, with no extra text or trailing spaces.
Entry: 0.45 (MPa)
